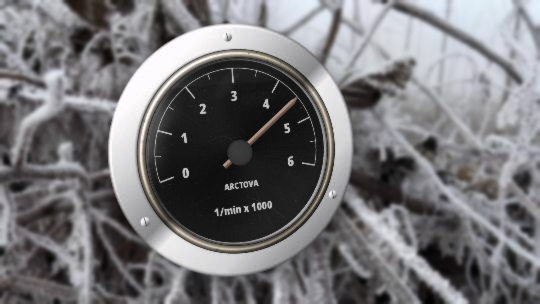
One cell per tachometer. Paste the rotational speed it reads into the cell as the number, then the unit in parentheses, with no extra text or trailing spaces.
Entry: 4500 (rpm)
